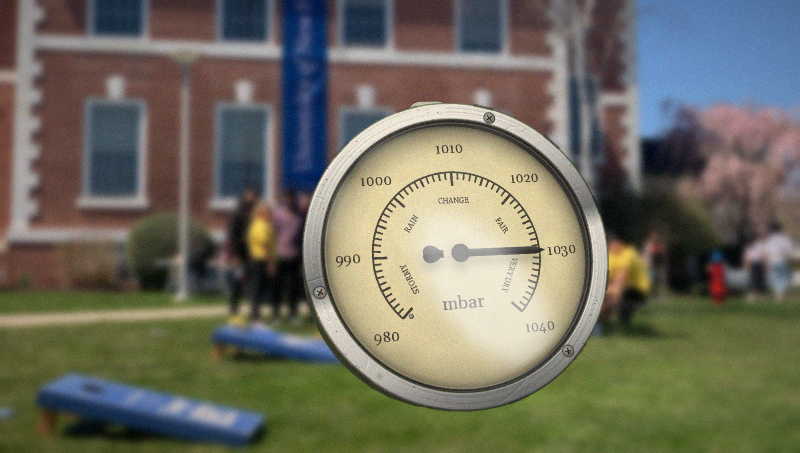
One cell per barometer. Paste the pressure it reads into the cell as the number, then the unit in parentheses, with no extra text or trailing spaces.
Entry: 1030 (mbar)
